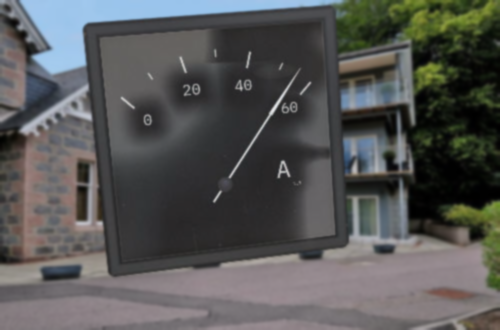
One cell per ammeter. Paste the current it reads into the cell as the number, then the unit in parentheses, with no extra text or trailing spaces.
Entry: 55 (A)
